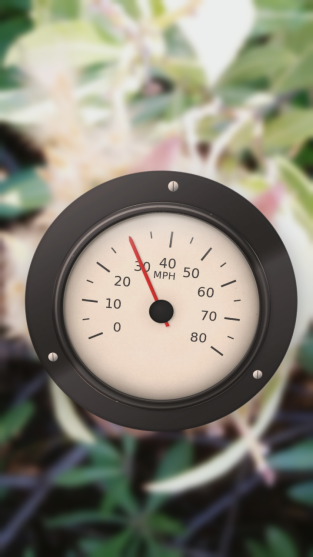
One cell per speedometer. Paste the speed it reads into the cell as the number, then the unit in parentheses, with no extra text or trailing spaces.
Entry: 30 (mph)
